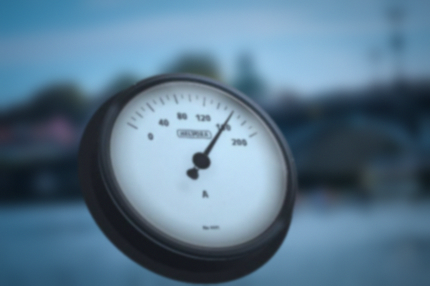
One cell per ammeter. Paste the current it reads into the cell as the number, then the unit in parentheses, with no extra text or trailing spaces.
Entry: 160 (A)
